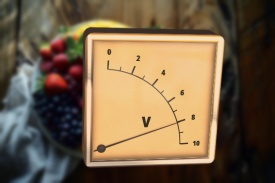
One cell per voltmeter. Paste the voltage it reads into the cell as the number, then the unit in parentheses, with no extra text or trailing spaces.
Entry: 8 (V)
